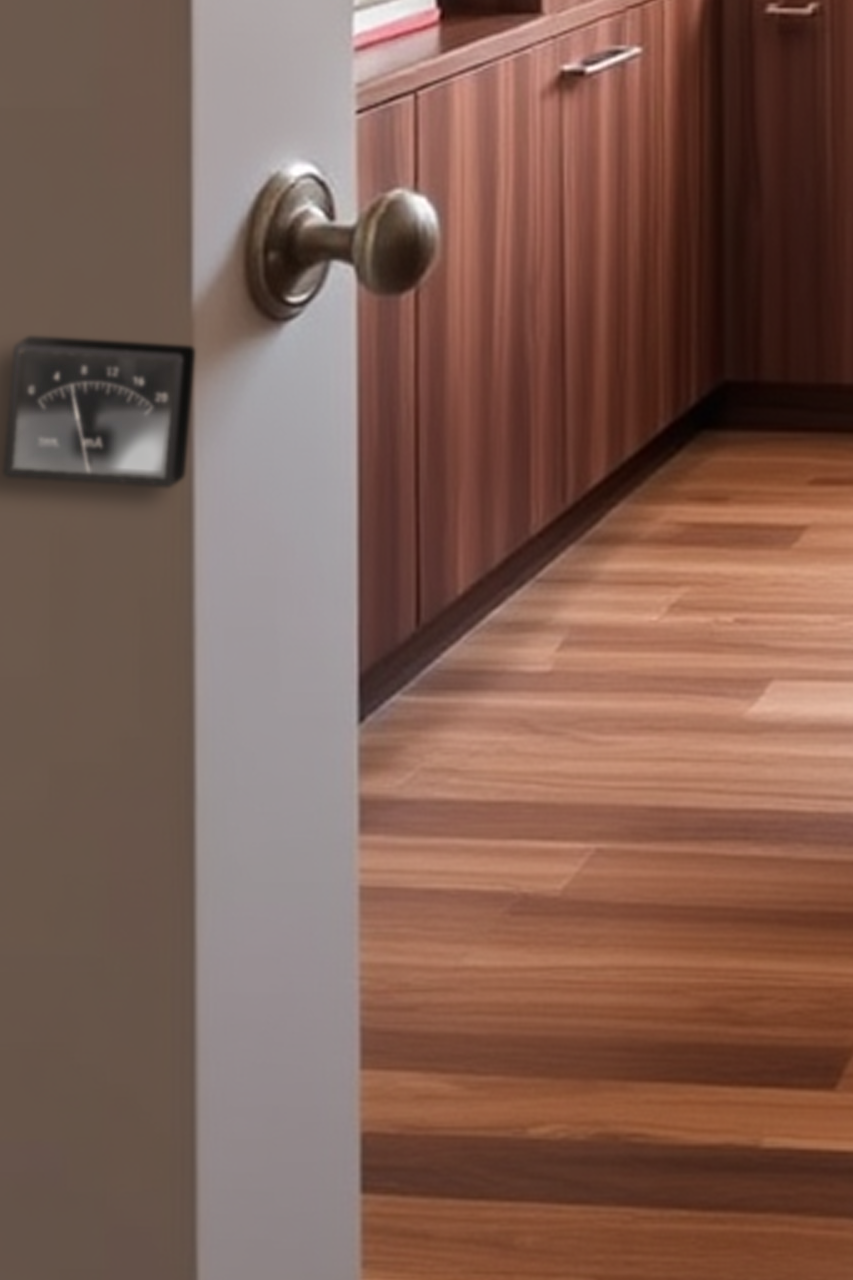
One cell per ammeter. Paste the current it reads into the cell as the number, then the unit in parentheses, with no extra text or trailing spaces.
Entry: 6 (mA)
